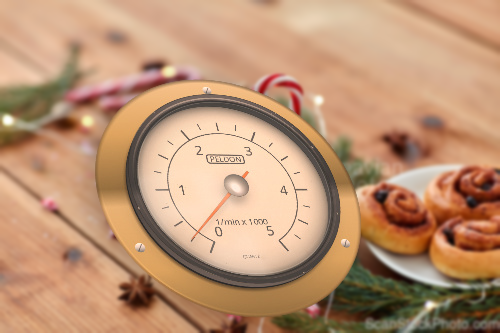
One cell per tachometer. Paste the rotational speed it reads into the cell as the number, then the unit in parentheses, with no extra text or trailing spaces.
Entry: 250 (rpm)
